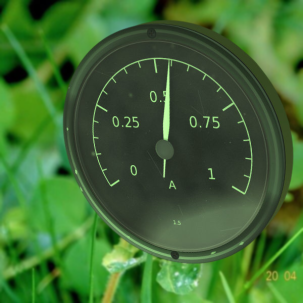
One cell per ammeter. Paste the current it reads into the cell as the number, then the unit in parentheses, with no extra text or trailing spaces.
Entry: 0.55 (A)
